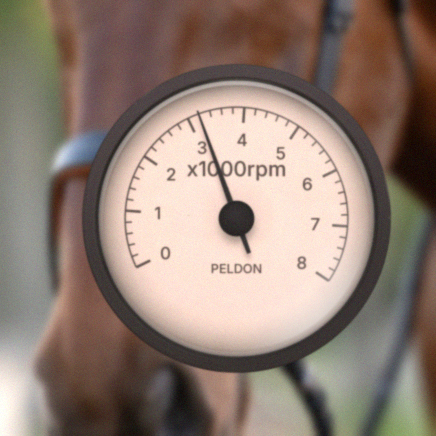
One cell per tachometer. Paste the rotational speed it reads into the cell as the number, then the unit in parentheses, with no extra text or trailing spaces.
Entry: 3200 (rpm)
